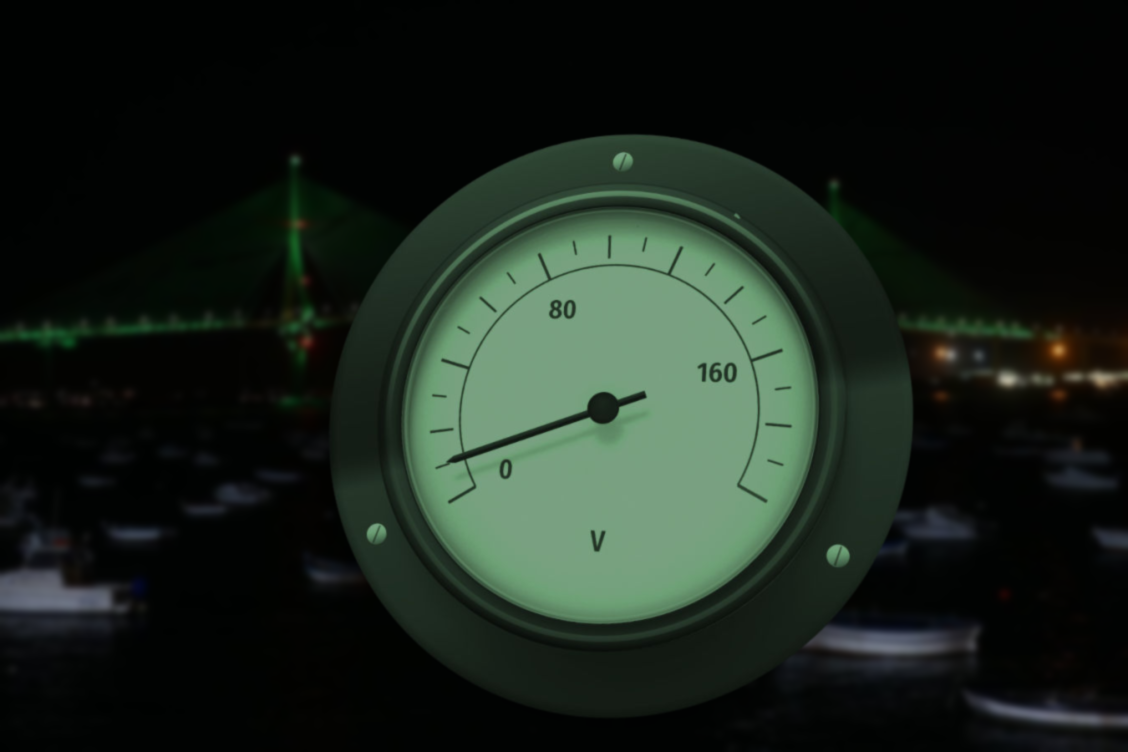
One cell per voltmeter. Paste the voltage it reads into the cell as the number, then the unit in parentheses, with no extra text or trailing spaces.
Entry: 10 (V)
